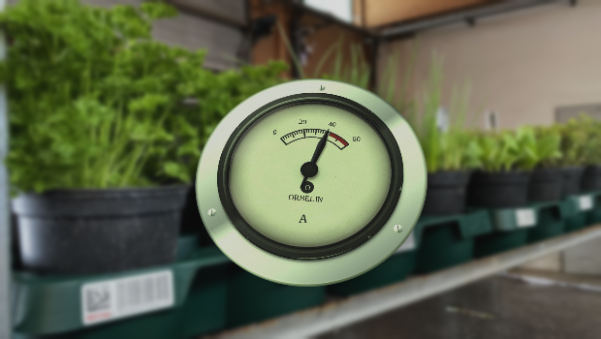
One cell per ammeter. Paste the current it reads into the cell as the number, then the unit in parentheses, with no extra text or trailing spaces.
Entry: 40 (A)
